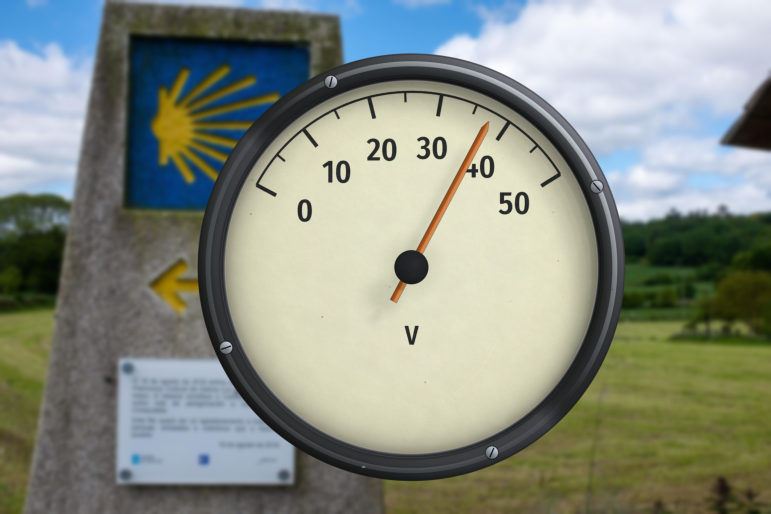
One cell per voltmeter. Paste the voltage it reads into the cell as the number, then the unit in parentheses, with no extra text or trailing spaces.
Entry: 37.5 (V)
